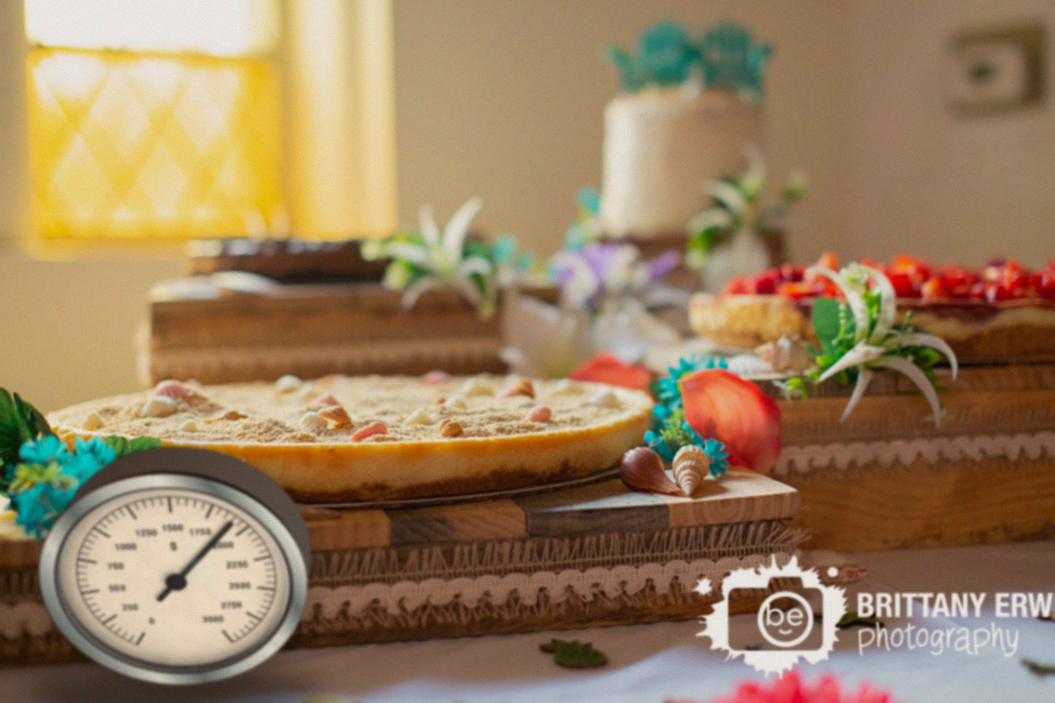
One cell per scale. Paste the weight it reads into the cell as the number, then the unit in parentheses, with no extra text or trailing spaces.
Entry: 1900 (g)
